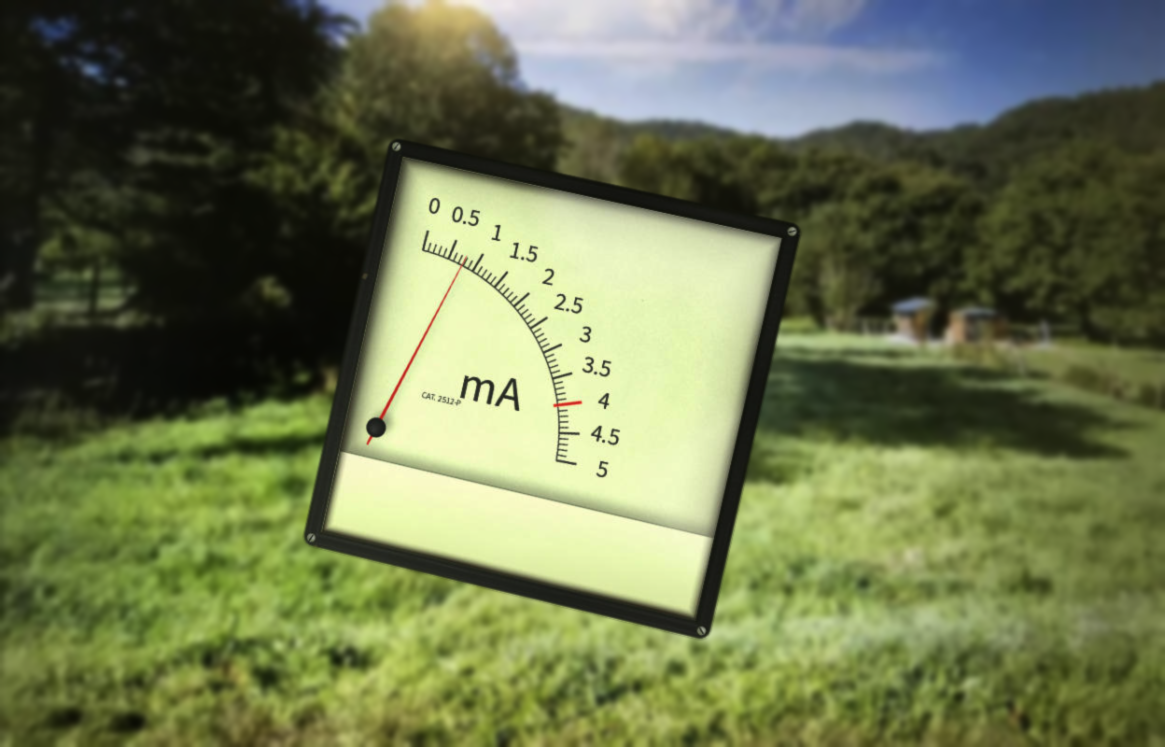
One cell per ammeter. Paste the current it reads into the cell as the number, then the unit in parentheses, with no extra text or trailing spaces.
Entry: 0.8 (mA)
